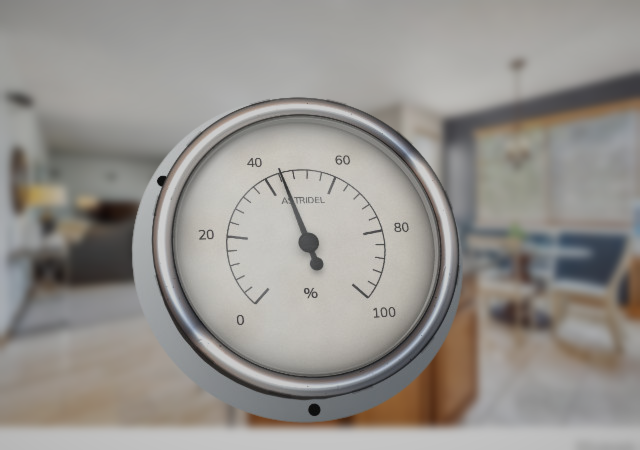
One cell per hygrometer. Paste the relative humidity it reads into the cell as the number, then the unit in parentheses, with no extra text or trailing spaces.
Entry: 44 (%)
